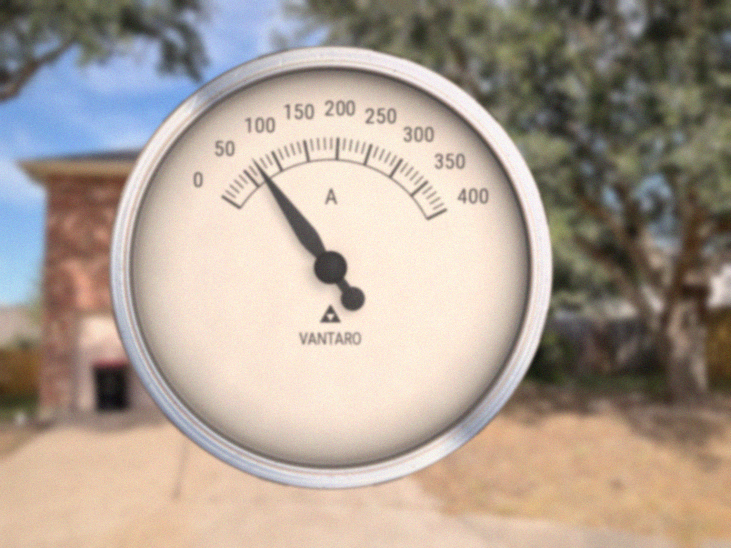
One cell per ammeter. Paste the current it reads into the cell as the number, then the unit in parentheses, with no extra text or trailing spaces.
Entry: 70 (A)
